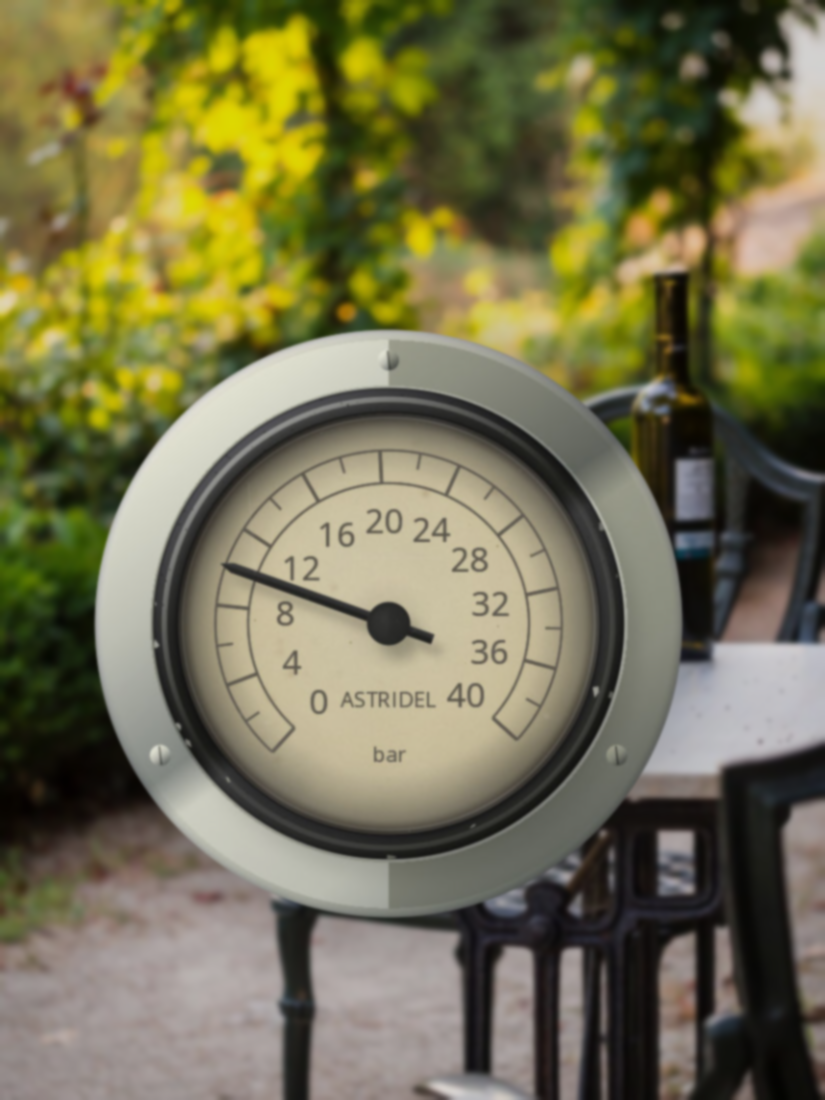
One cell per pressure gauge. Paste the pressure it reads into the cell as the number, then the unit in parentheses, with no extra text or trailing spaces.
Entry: 10 (bar)
